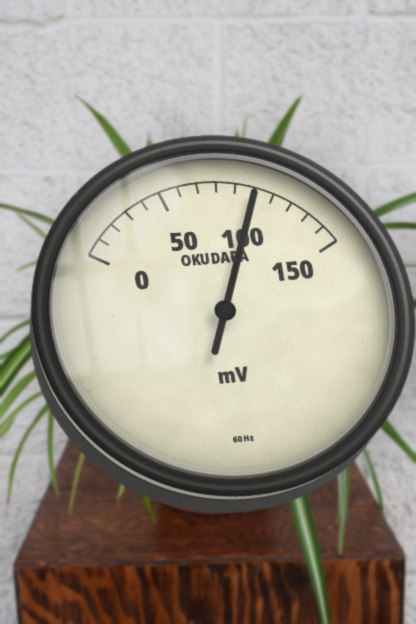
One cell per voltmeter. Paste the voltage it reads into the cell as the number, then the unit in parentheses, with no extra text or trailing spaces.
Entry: 100 (mV)
